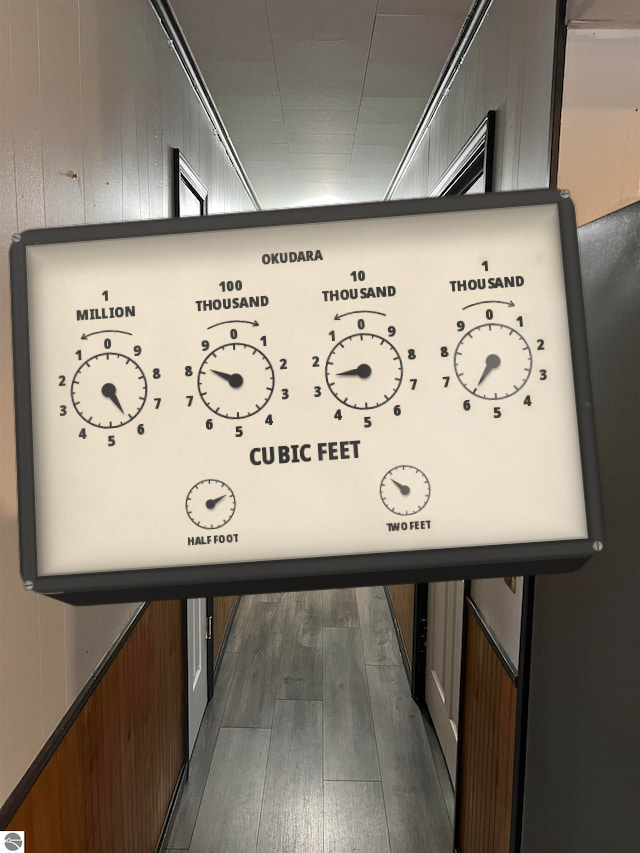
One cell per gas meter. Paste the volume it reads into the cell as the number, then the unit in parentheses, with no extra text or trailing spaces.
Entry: 582600 (ft³)
